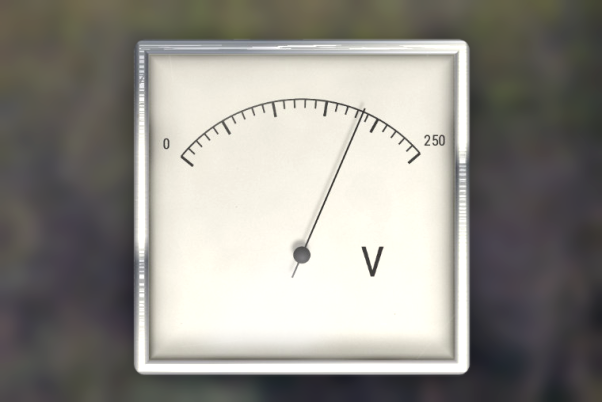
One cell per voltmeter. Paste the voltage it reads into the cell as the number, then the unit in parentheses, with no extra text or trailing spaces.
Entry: 185 (V)
